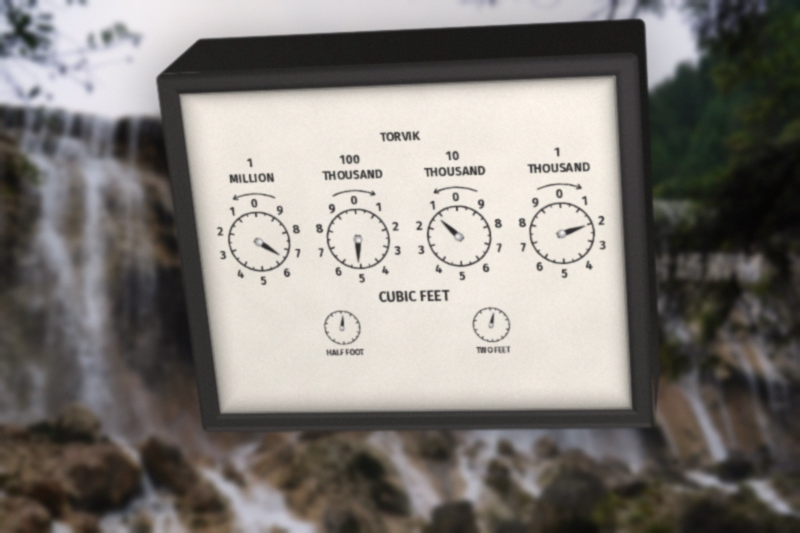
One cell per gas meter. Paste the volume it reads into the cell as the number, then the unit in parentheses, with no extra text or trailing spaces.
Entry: 651200 (ft³)
